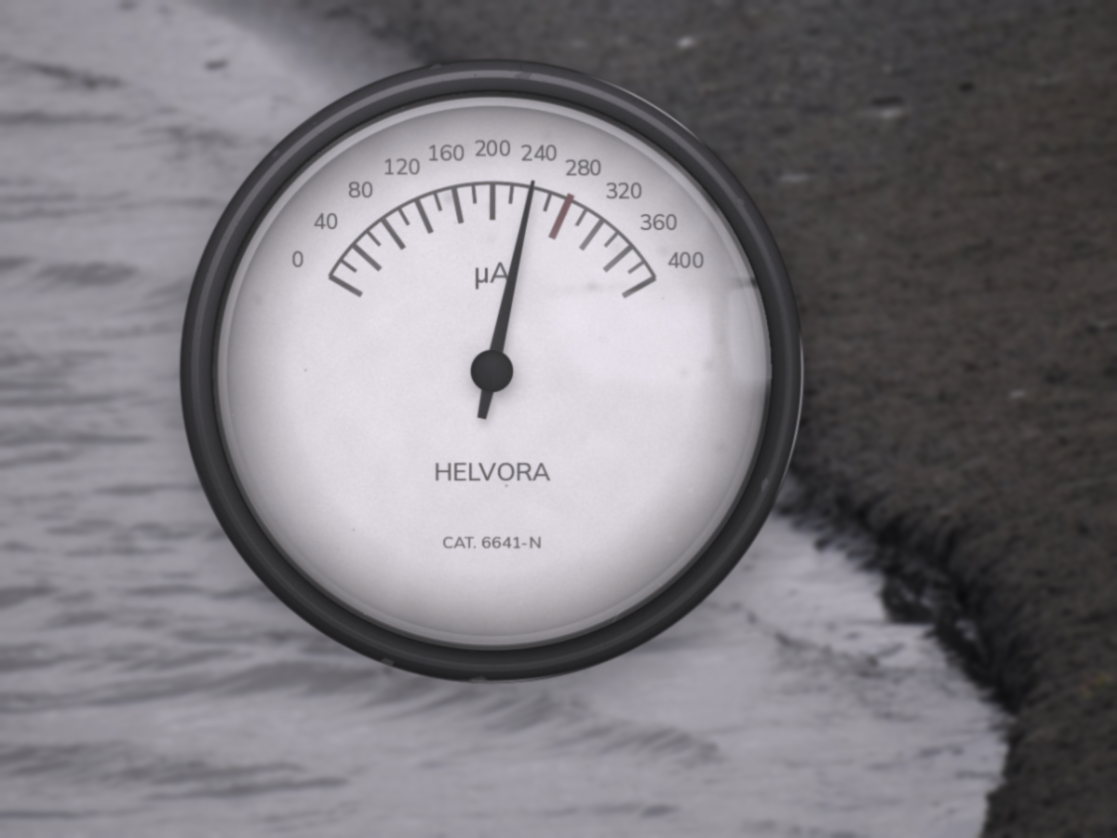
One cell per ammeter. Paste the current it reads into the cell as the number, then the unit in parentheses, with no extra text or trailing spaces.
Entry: 240 (µA)
